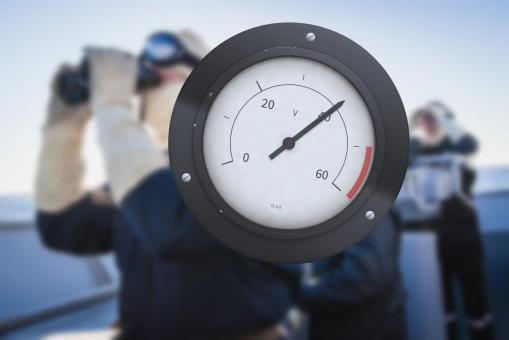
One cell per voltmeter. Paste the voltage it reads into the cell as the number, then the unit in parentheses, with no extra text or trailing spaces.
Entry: 40 (V)
